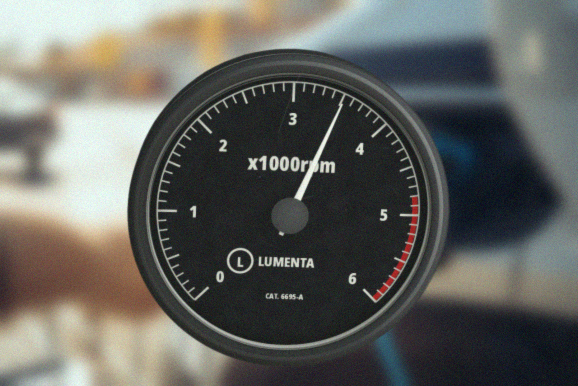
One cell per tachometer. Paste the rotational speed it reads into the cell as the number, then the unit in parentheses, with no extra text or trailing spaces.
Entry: 3500 (rpm)
